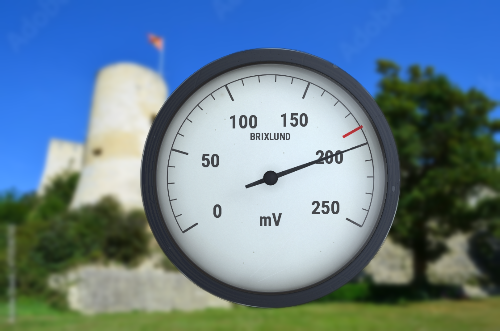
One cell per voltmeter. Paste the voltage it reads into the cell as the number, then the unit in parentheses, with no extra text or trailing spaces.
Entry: 200 (mV)
